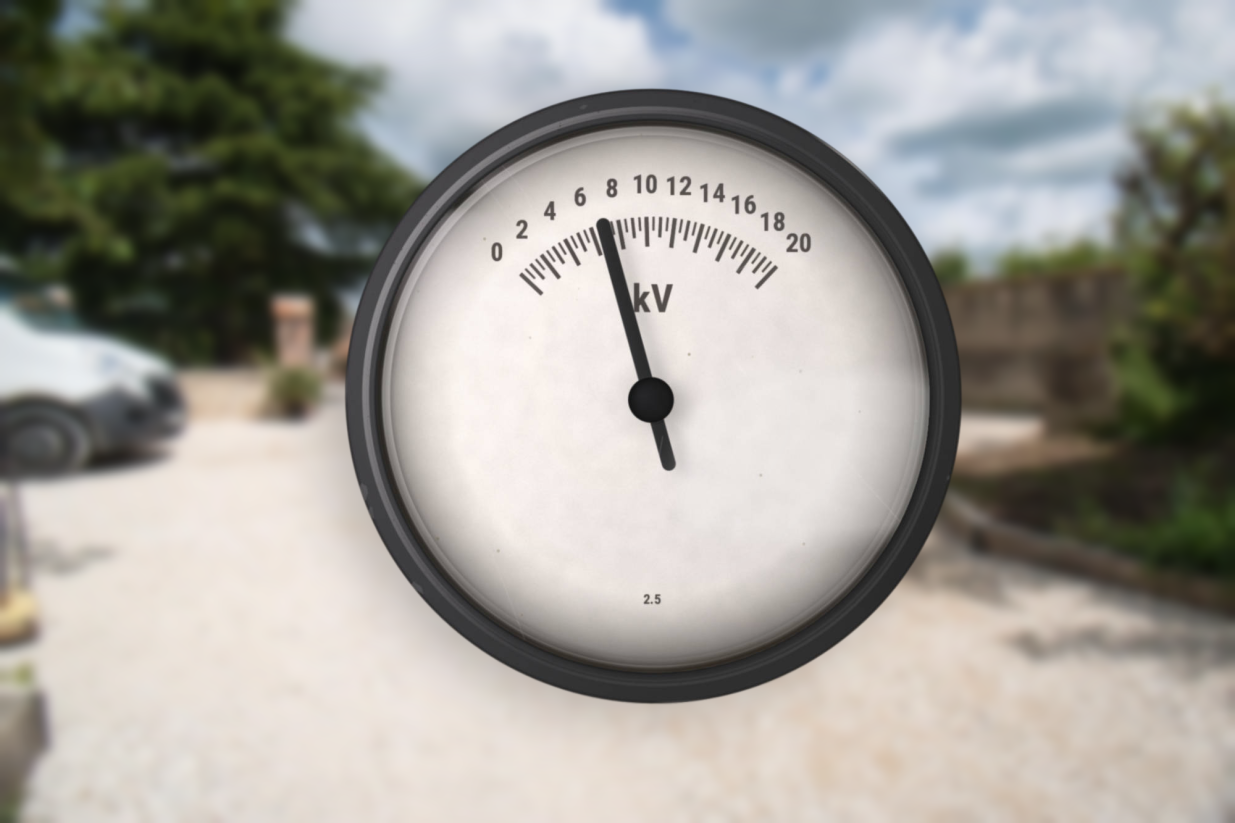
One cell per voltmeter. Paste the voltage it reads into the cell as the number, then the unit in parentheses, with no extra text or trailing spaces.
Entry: 7 (kV)
